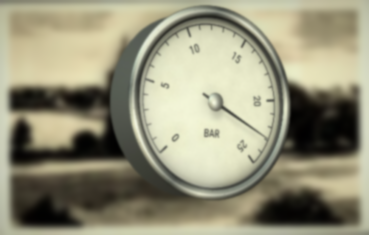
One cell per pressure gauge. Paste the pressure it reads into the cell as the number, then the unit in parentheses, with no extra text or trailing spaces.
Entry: 23 (bar)
